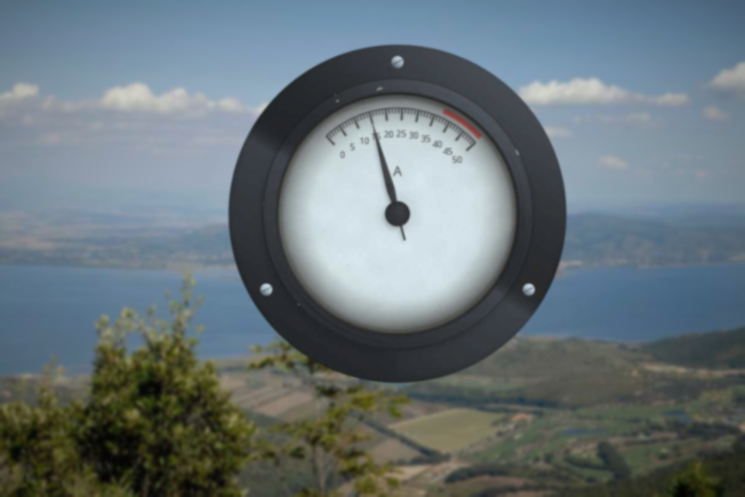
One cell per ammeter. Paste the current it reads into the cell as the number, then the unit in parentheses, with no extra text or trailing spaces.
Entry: 15 (A)
